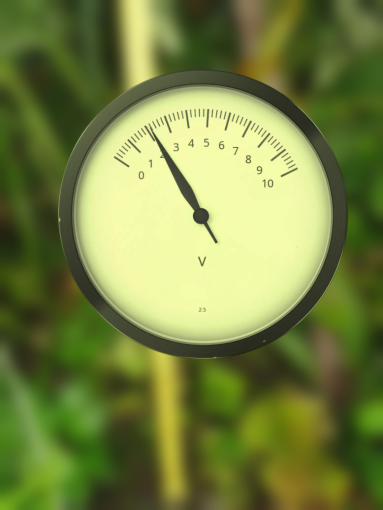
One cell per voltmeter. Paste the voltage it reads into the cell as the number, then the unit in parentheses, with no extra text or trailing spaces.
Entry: 2.2 (V)
